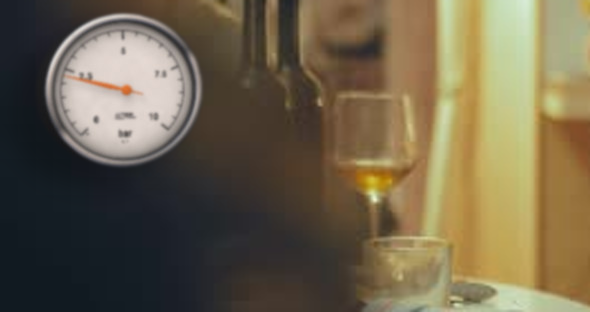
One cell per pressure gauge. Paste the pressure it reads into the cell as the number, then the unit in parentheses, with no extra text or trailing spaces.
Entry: 2.25 (bar)
